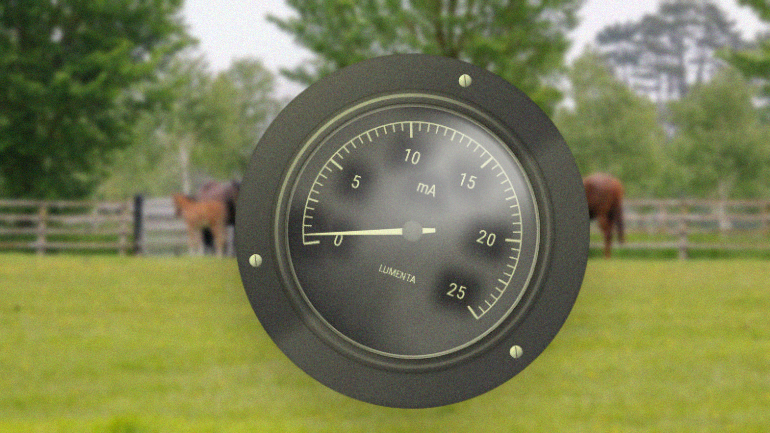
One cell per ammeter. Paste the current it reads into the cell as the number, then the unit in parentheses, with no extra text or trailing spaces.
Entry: 0.5 (mA)
